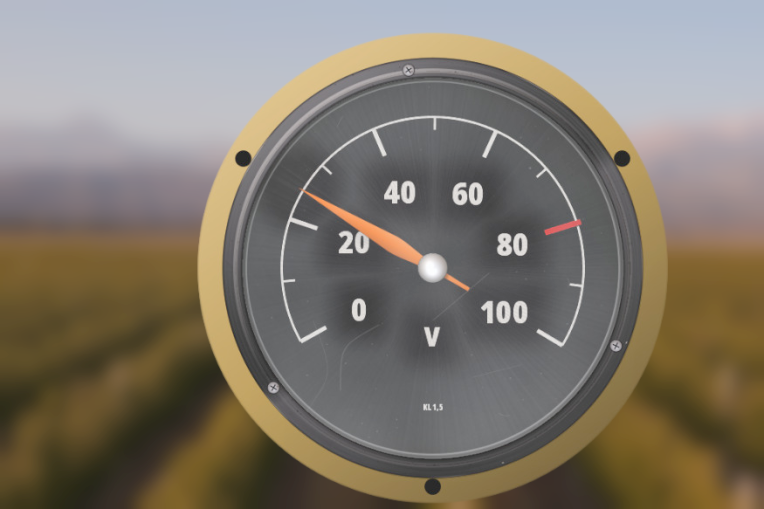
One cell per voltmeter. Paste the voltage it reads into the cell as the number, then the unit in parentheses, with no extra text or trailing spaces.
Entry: 25 (V)
